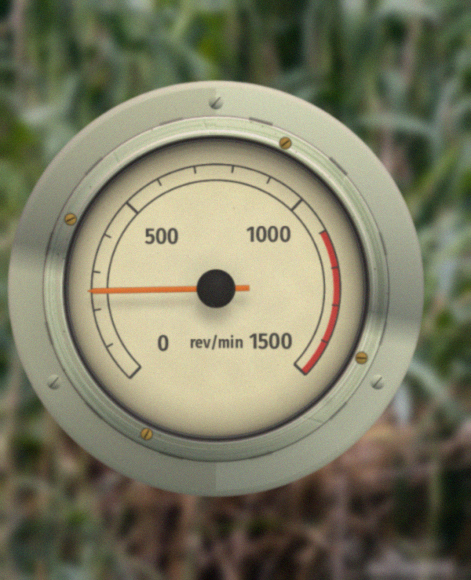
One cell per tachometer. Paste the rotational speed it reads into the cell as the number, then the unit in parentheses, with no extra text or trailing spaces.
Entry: 250 (rpm)
